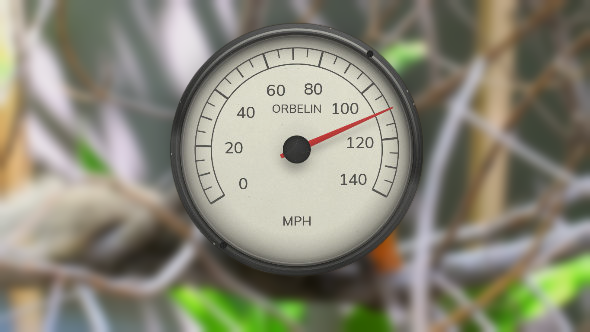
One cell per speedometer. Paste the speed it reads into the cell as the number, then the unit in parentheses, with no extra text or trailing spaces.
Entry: 110 (mph)
